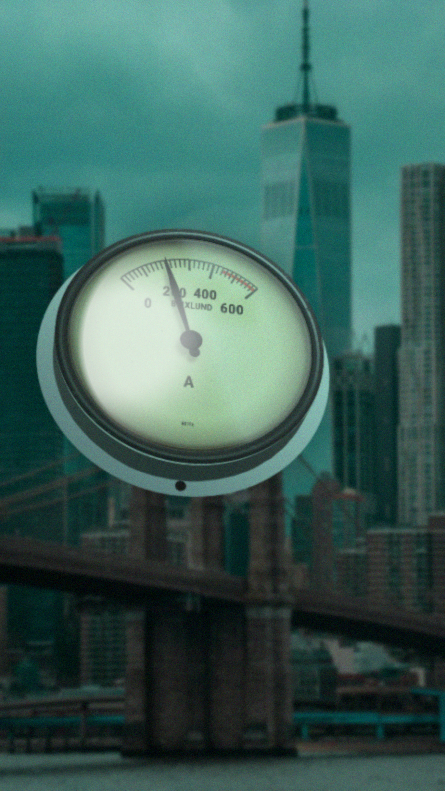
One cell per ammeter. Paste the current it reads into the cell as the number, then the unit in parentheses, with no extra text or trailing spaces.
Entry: 200 (A)
